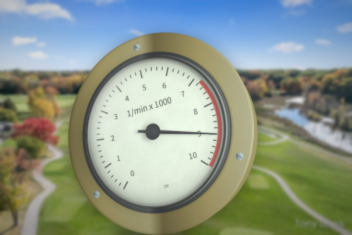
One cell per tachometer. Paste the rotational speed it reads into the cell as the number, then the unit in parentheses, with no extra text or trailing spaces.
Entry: 9000 (rpm)
